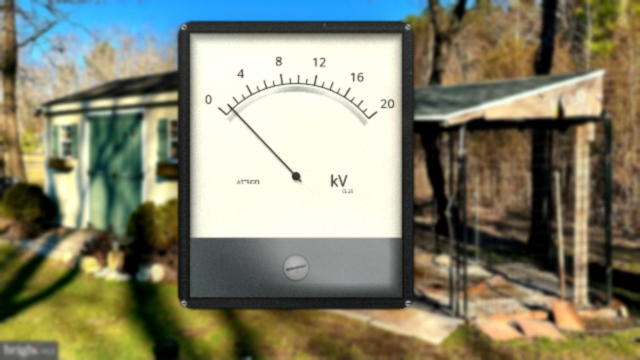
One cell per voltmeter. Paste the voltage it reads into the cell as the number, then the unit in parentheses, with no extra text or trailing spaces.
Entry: 1 (kV)
